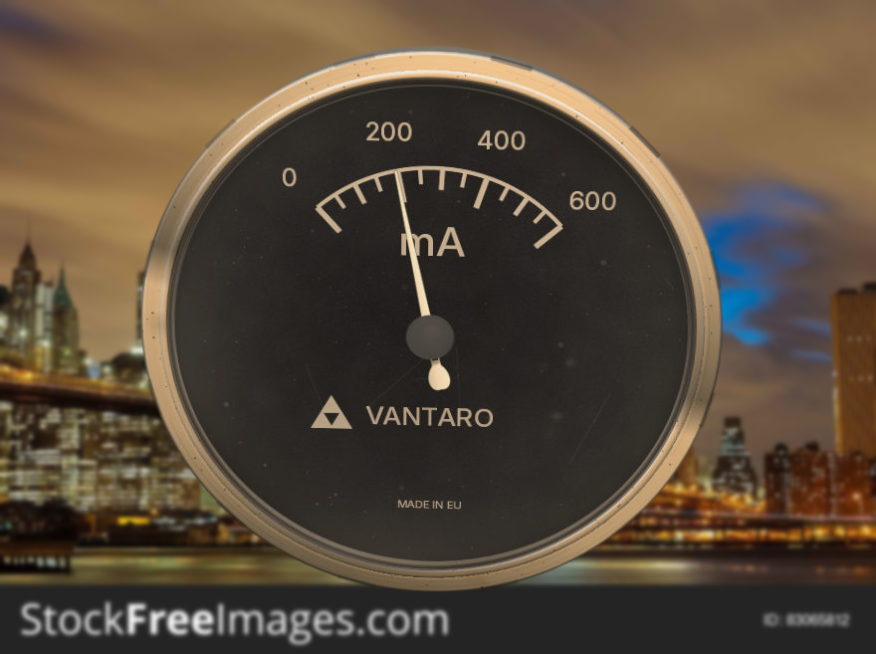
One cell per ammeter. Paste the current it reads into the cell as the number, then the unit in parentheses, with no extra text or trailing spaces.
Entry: 200 (mA)
